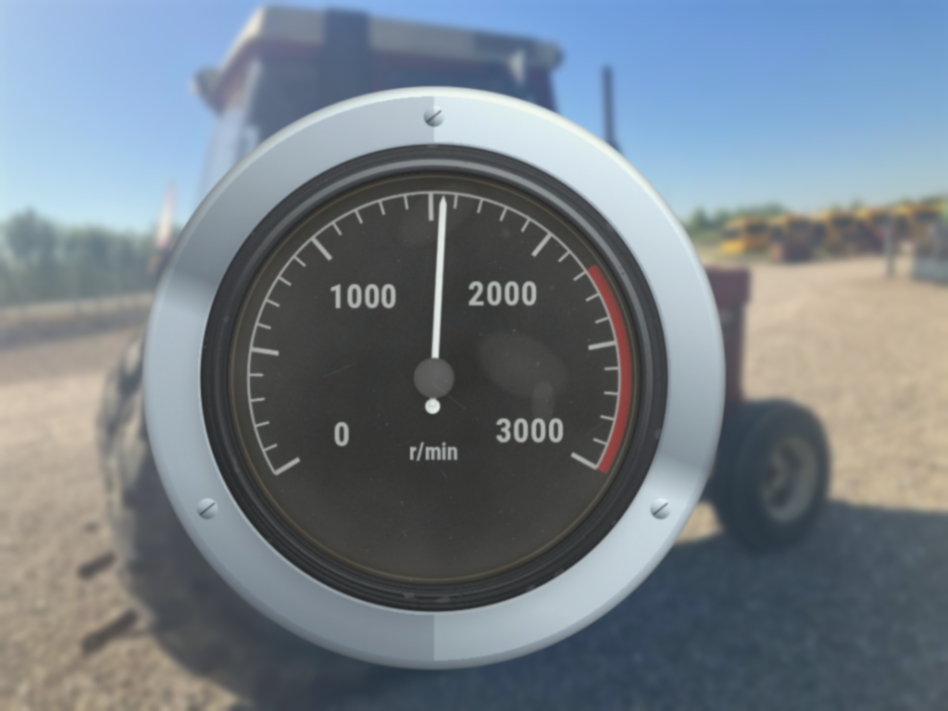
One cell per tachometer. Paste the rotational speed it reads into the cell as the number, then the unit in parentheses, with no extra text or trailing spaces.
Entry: 1550 (rpm)
